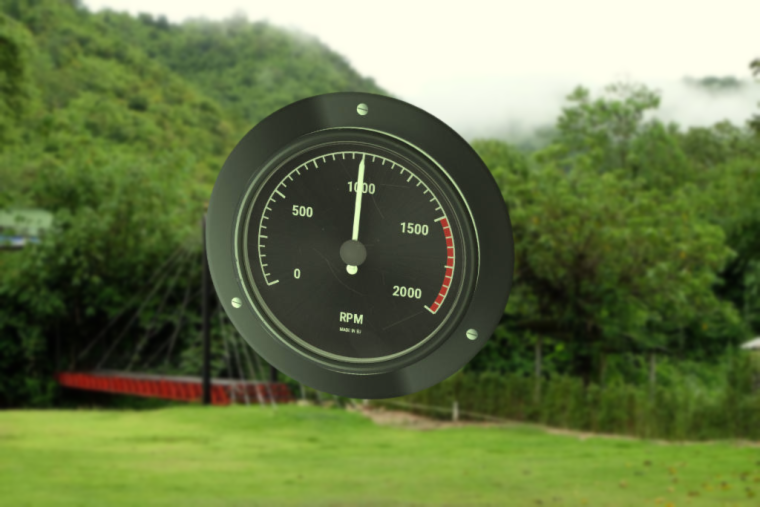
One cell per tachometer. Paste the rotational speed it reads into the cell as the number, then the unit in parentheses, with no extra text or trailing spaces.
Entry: 1000 (rpm)
